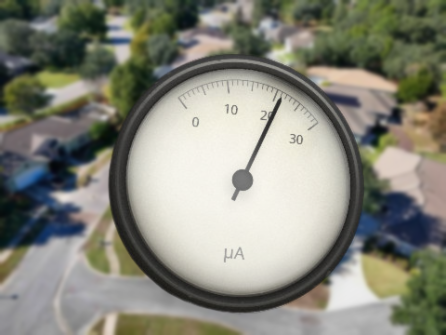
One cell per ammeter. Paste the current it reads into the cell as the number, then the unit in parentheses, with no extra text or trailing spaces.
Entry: 21 (µA)
